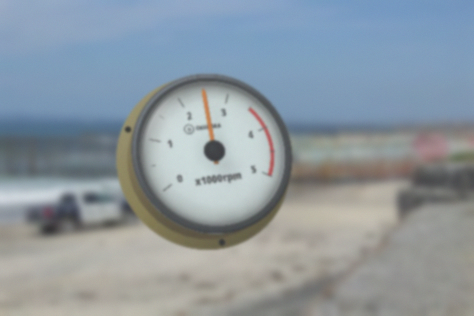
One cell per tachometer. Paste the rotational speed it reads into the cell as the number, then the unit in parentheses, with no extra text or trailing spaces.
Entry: 2500 (rpm)
